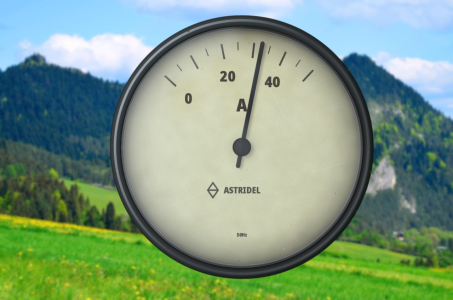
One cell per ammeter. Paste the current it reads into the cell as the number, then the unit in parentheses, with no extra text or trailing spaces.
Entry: 32.5 (A)
